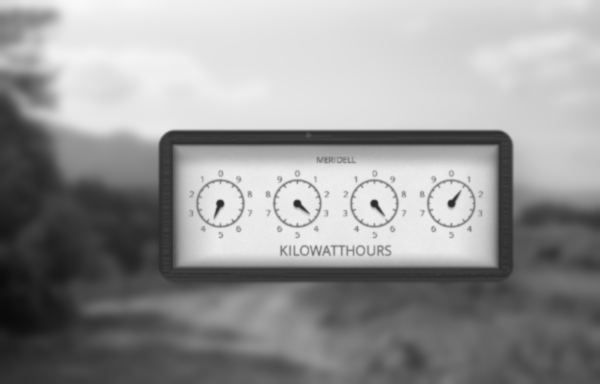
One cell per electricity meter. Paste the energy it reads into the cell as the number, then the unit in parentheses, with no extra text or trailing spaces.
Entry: 4361 (kWh)
